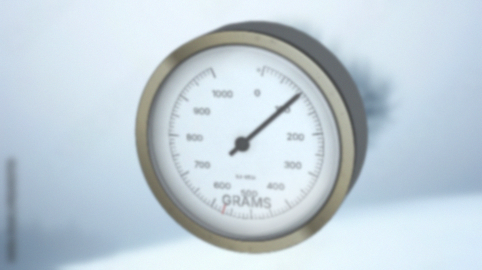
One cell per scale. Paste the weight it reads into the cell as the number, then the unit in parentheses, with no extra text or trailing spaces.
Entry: 100 (g)
